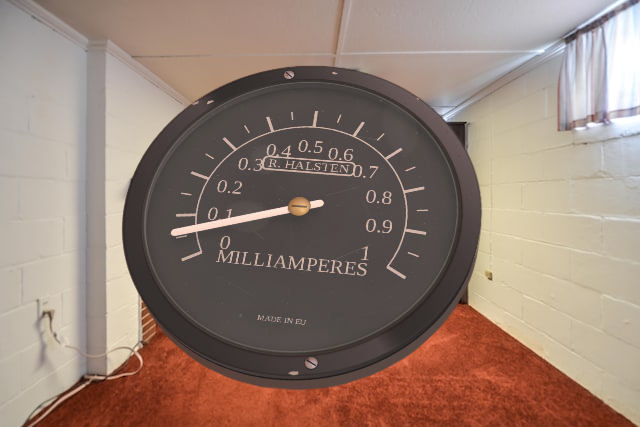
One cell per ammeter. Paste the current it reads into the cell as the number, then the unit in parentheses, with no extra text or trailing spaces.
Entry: 0.05 (mA)
